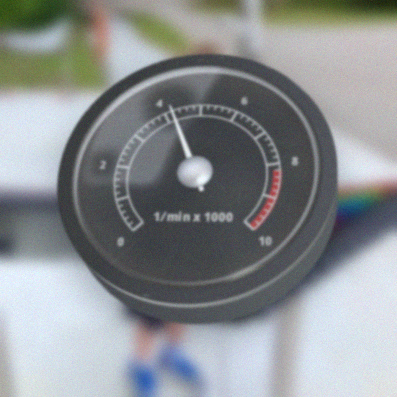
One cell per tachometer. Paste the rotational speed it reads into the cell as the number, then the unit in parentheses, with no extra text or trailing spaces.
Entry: 4200 (rpm)
